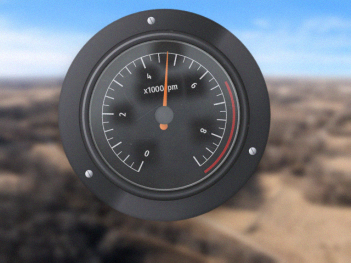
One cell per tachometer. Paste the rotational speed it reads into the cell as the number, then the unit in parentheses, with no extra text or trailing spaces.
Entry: 4750 (rpm)
